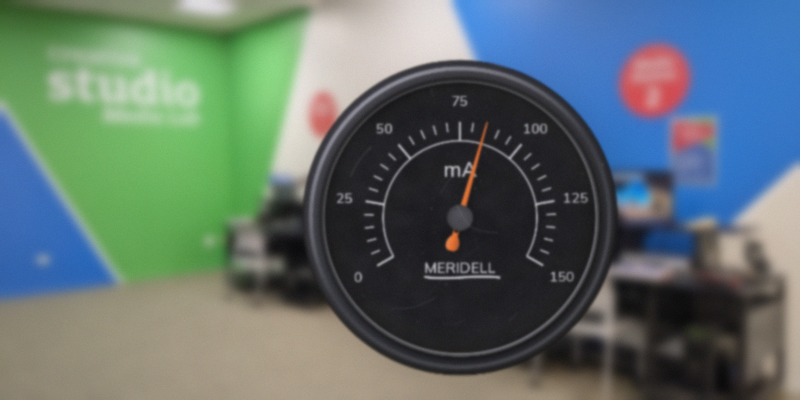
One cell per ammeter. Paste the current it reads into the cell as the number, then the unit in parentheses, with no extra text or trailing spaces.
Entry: 85 (mA)
